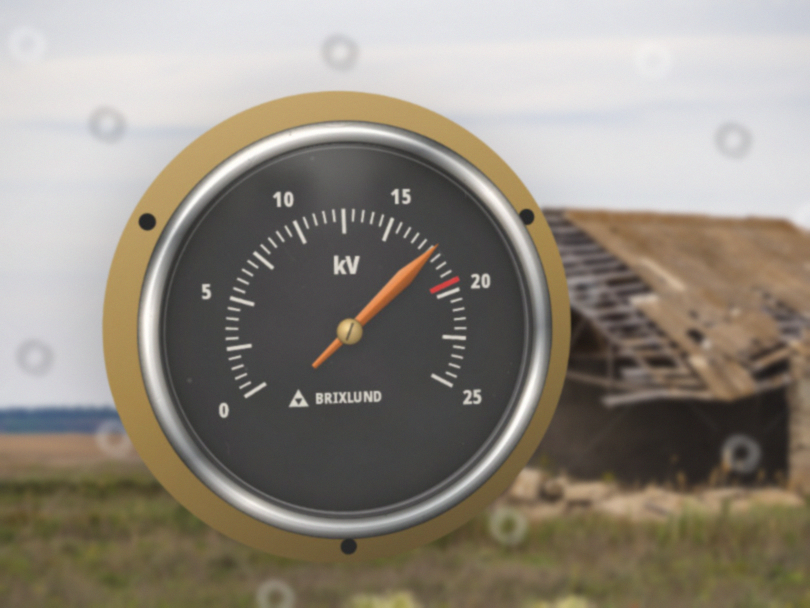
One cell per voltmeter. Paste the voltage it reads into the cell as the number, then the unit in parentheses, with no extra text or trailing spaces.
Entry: 17.5 (kV)
